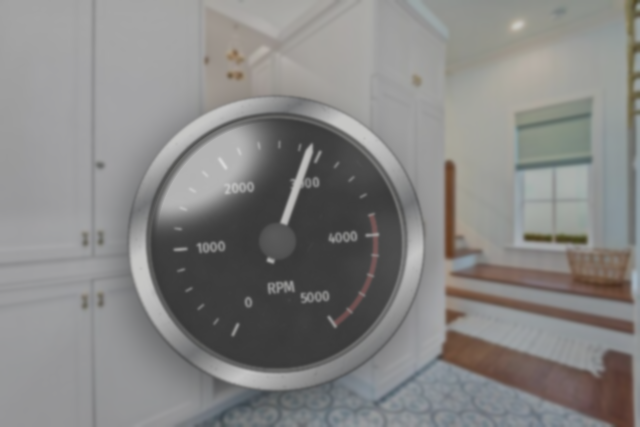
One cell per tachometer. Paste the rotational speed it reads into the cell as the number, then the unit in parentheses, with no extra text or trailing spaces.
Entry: 2900 (rpm)
